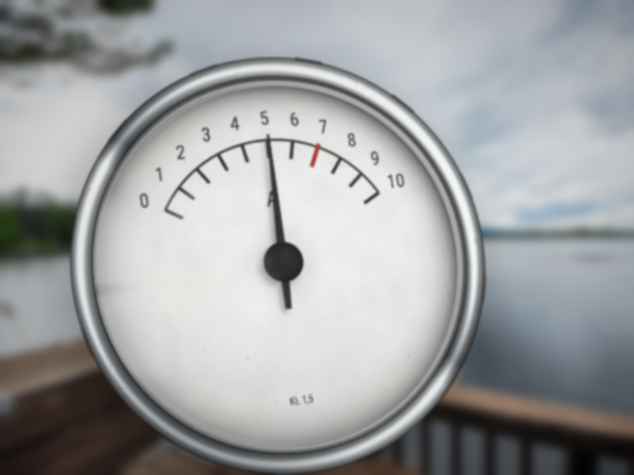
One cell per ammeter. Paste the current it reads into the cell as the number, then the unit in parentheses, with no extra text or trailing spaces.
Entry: 5 (A)
